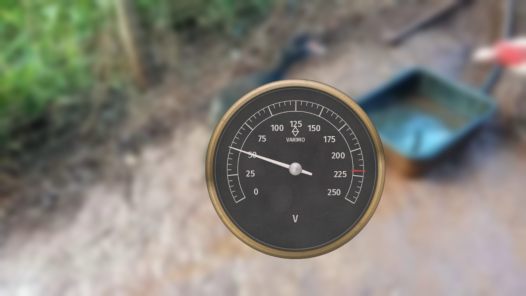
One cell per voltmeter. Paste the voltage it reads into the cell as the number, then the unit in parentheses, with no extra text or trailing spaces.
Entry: 50 (V)
